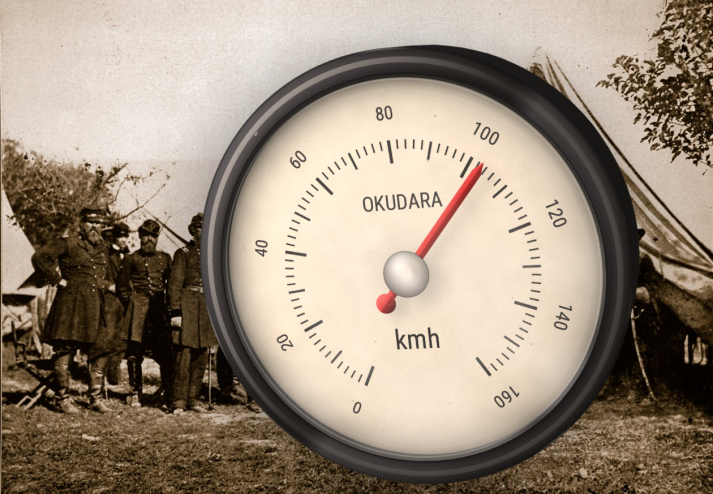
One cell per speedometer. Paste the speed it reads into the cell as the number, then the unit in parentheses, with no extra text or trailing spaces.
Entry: 103 (km/h)
